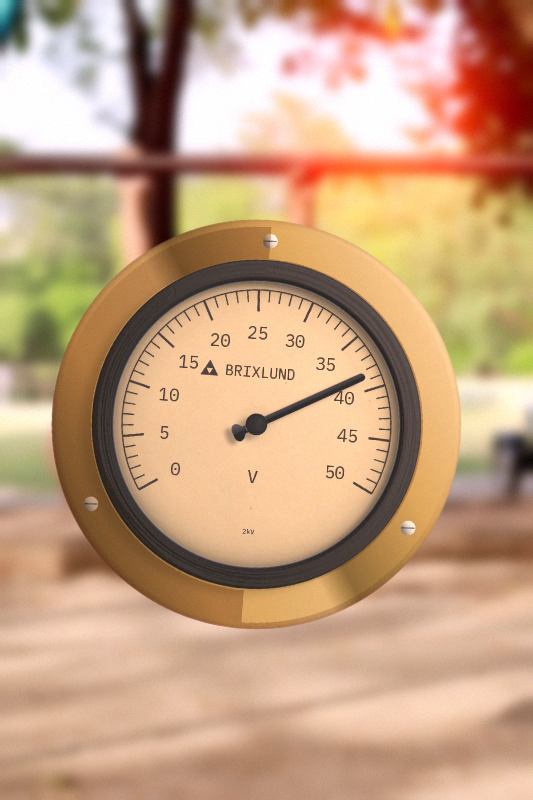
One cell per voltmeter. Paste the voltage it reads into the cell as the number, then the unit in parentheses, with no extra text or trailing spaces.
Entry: 38.5 (V)
